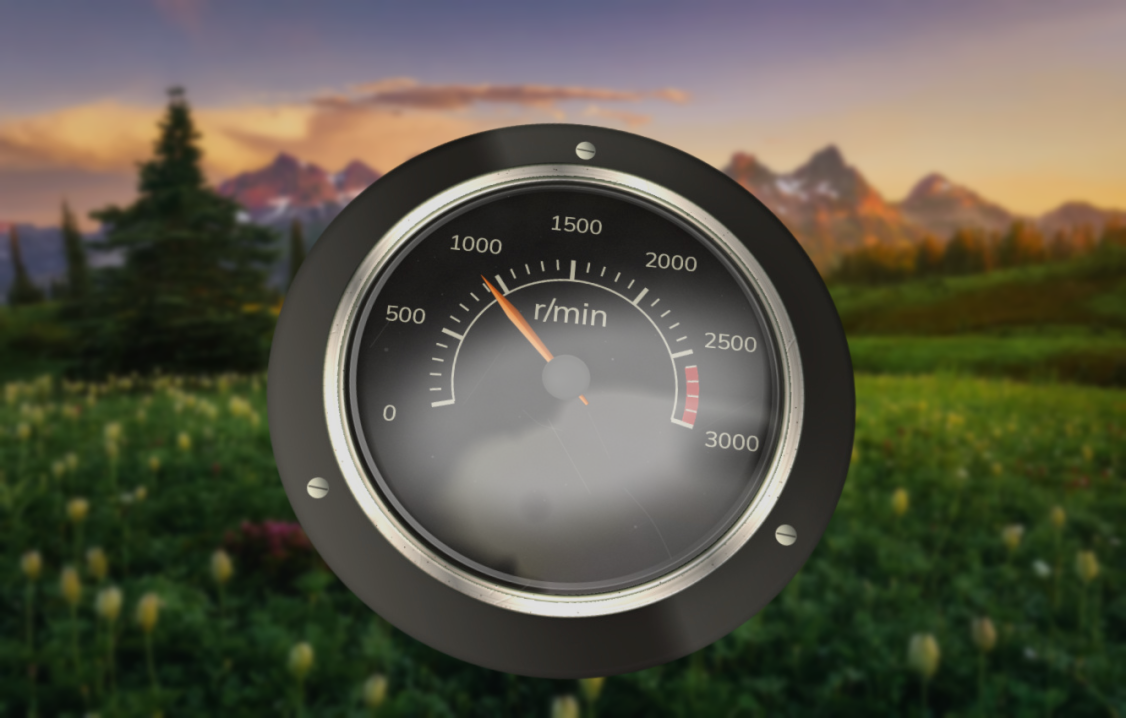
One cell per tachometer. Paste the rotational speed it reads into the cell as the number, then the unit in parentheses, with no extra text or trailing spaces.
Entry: 900 (rpm)
